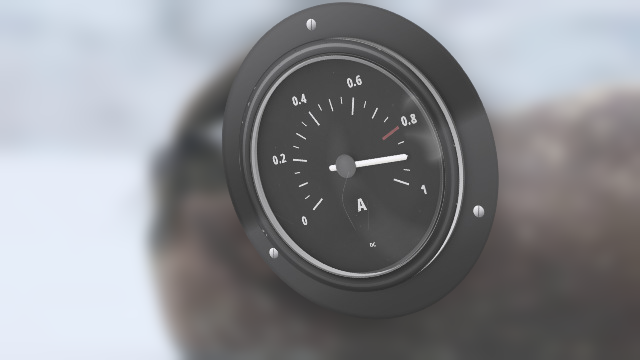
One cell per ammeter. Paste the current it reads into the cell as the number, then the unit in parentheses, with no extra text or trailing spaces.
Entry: 0.9 (A)
